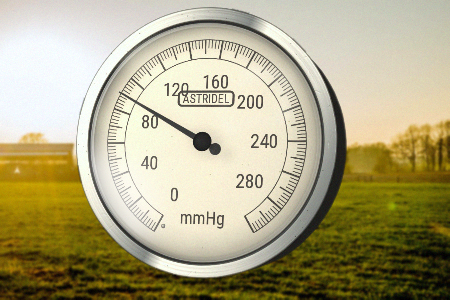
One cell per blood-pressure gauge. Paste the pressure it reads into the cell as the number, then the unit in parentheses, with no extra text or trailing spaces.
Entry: 90 (mmHg)
